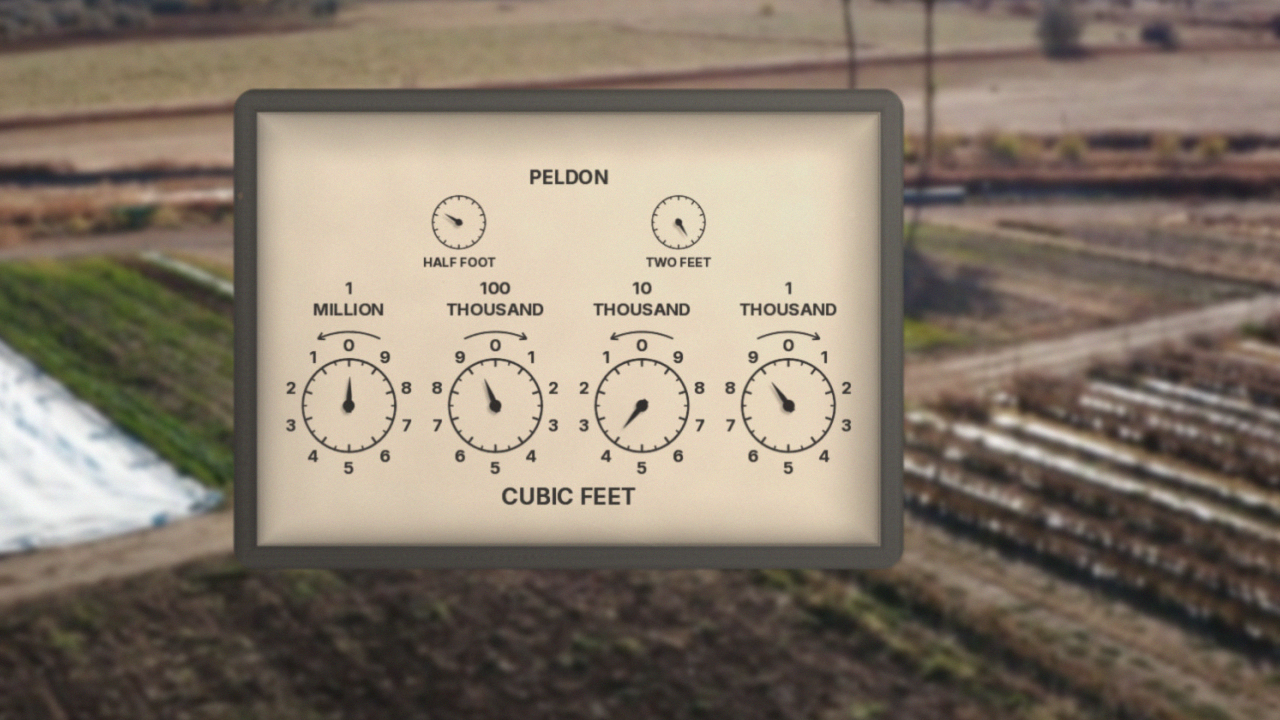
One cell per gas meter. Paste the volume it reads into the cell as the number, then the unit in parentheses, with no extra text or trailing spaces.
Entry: 993900 (ft³)
